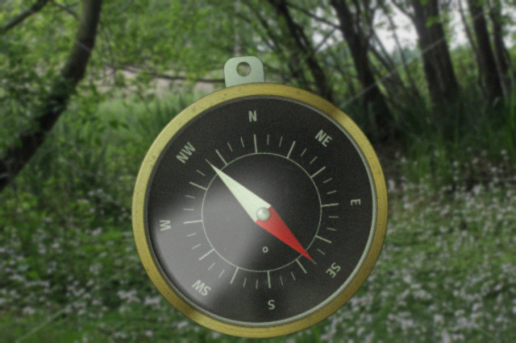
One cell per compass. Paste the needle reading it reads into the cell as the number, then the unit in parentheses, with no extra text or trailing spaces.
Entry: 140 (°)
